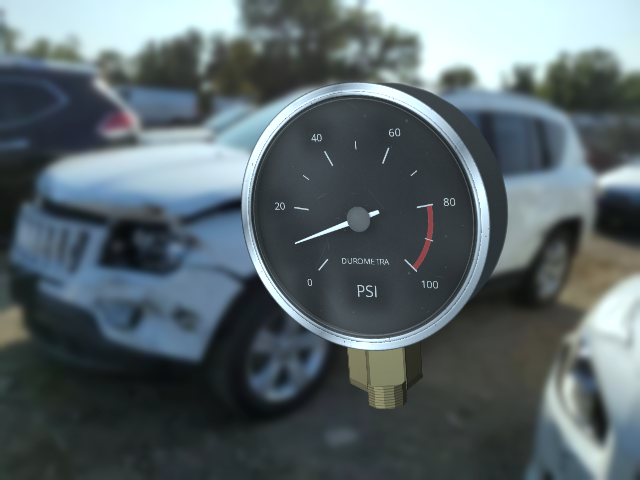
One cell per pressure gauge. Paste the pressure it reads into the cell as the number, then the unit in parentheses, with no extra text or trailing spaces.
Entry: 10 (psi)
